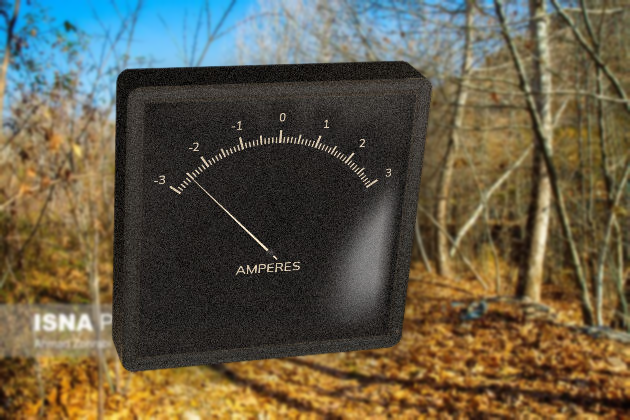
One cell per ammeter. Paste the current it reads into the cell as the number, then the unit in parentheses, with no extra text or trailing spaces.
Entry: -2.5 (A)
